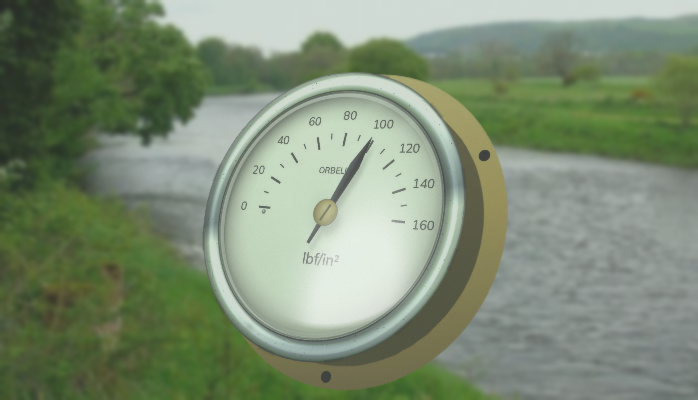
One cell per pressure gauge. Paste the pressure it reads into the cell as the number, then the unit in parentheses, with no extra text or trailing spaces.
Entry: 100 (psi)
